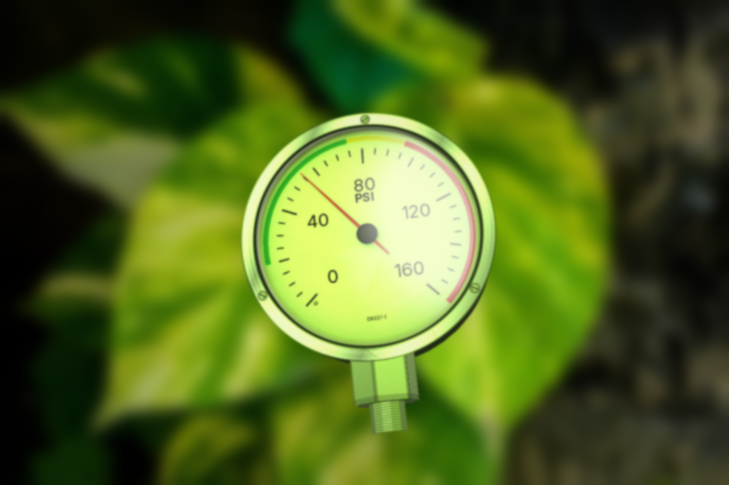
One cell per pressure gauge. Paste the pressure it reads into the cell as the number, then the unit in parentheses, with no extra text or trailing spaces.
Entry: 55 (psi)
